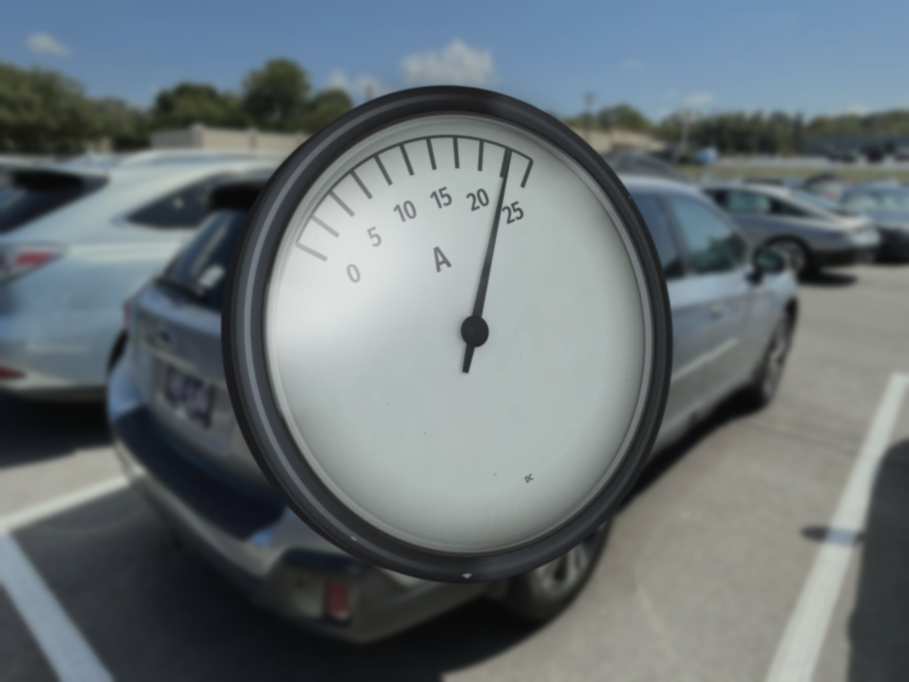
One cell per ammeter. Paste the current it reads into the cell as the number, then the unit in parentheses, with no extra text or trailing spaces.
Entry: 22.5 (A)
